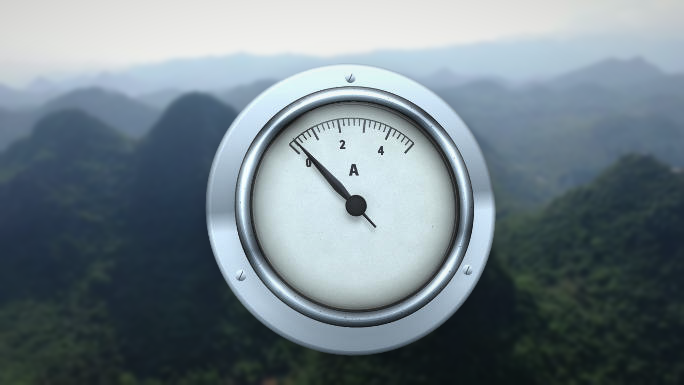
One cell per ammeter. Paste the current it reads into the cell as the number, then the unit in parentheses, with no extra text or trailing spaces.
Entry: 0.2 (A)
